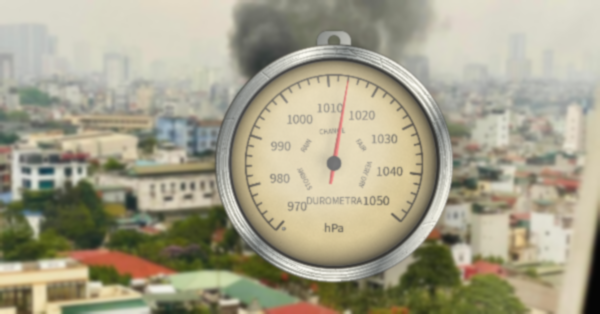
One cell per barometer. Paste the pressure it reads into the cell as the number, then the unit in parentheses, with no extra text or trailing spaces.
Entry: 1014 (hPa)
